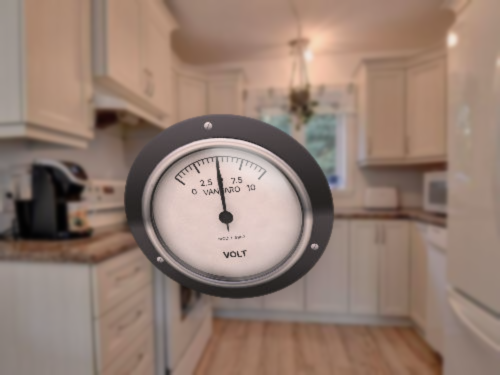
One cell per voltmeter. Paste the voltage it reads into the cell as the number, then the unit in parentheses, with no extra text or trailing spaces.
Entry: 5 (V)
